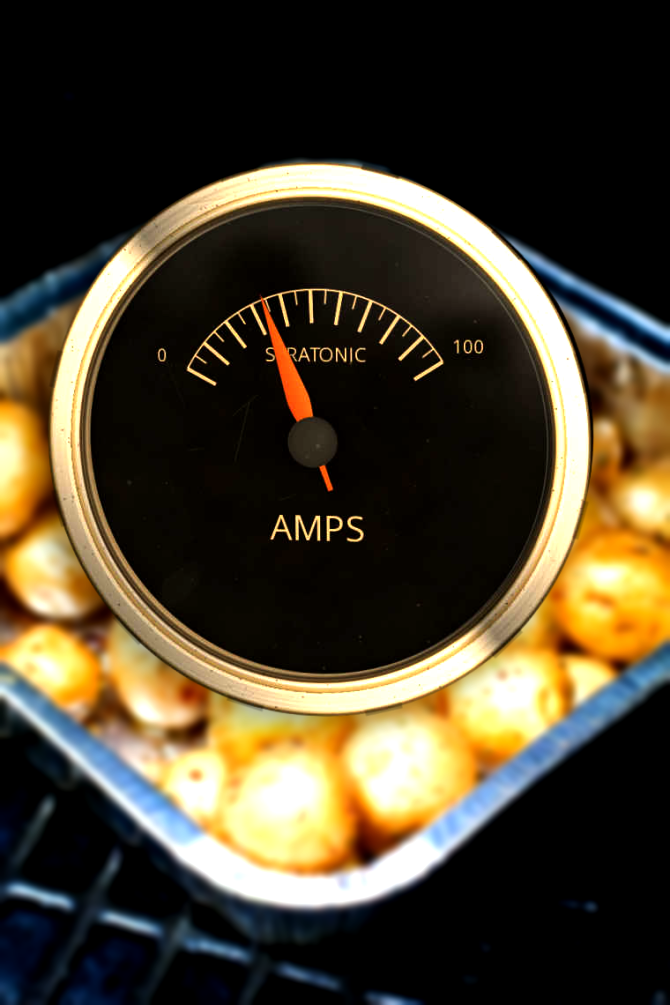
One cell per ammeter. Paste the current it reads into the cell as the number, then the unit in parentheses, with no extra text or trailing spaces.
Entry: 35 (A)
